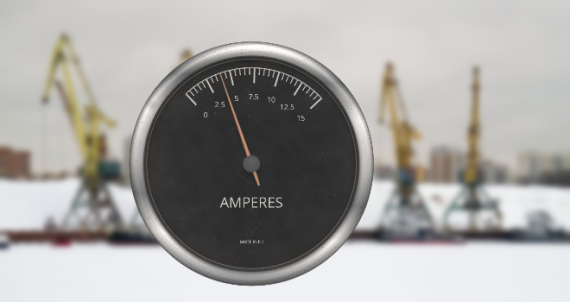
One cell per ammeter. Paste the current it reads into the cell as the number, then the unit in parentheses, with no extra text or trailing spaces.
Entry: 4 (A)
